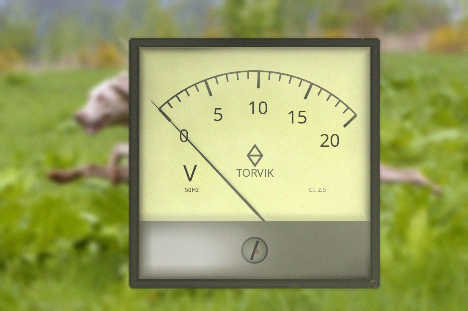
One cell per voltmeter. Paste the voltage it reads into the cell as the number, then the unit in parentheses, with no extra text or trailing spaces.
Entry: 0 (V)
